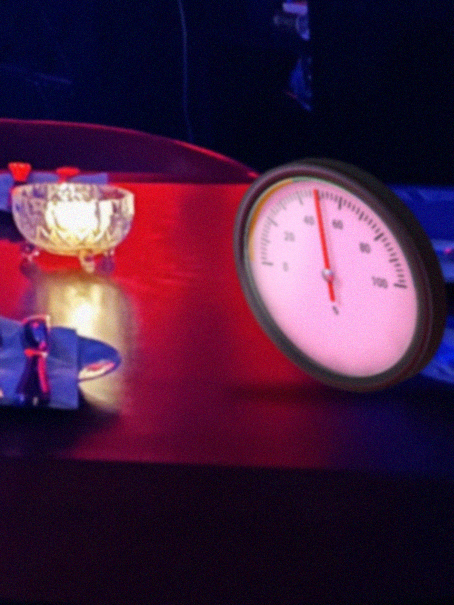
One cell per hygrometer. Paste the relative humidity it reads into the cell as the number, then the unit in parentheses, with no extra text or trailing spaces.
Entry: 50 (%)
